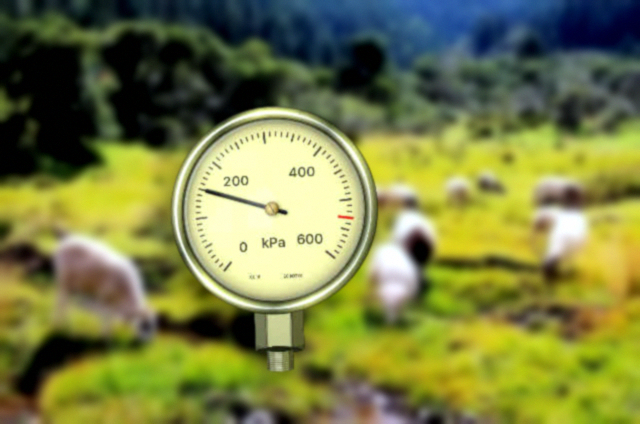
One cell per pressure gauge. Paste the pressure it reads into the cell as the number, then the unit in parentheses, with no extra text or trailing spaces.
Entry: 150 (kPa)
